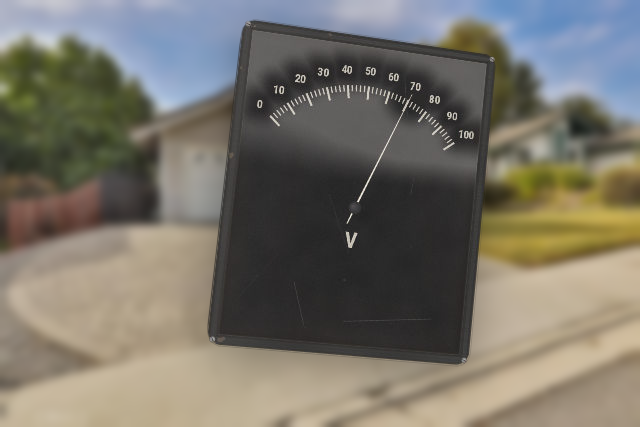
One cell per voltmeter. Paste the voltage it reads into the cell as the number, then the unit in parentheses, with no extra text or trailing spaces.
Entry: 70 (V)
